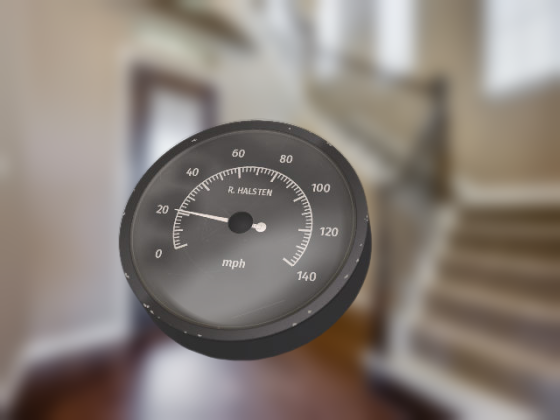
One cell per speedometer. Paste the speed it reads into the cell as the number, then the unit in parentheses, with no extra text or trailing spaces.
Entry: 20 (mph)
